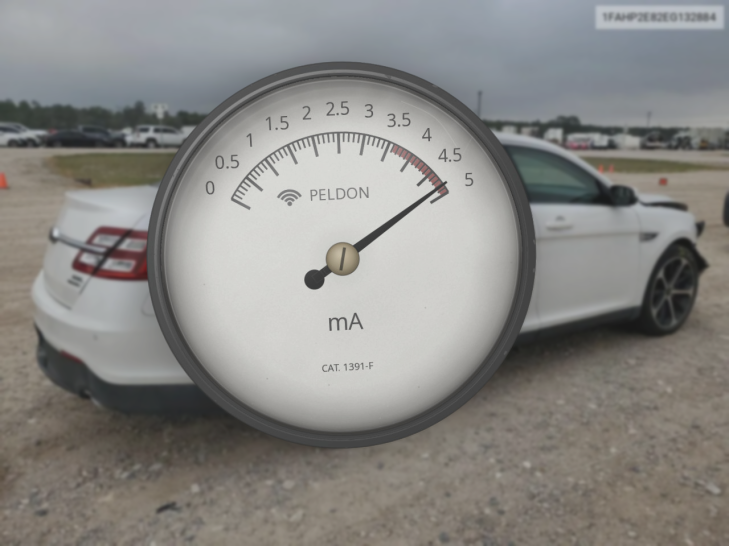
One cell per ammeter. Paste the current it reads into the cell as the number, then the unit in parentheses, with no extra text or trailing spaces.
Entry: 4.8 (mA)
